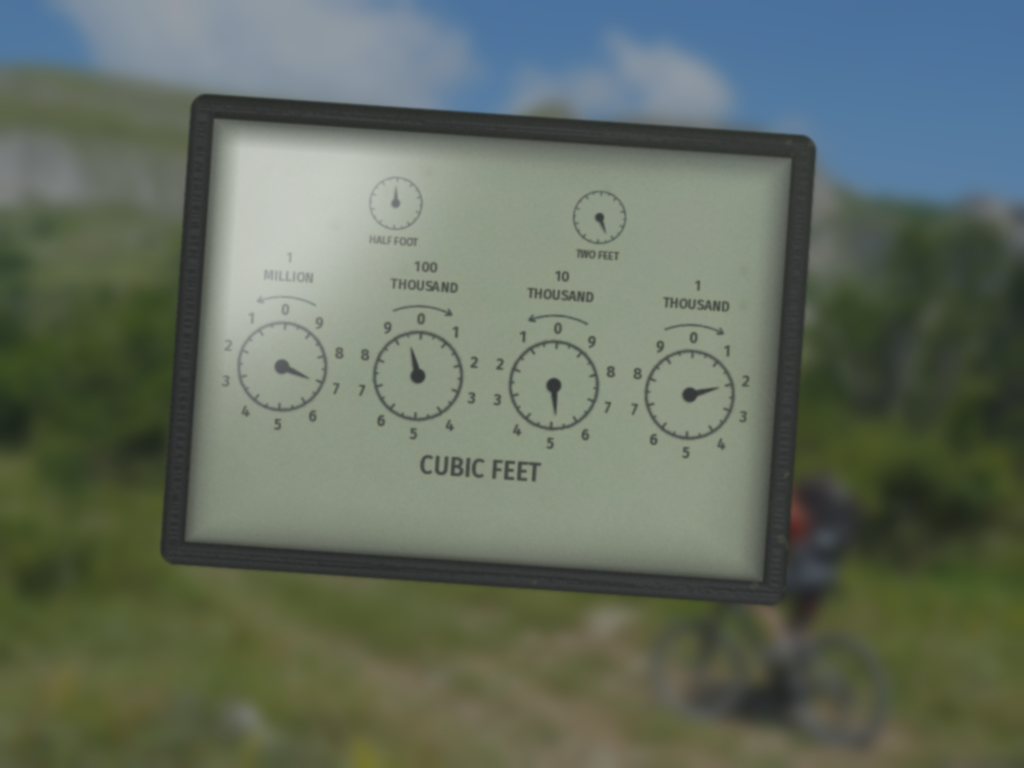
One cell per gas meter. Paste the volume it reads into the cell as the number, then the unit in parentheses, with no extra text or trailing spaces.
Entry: 695200 (ft³)
